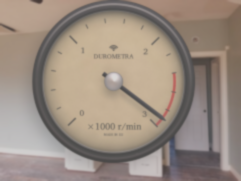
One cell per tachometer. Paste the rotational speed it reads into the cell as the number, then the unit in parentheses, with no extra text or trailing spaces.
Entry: 2900 (rpm)
